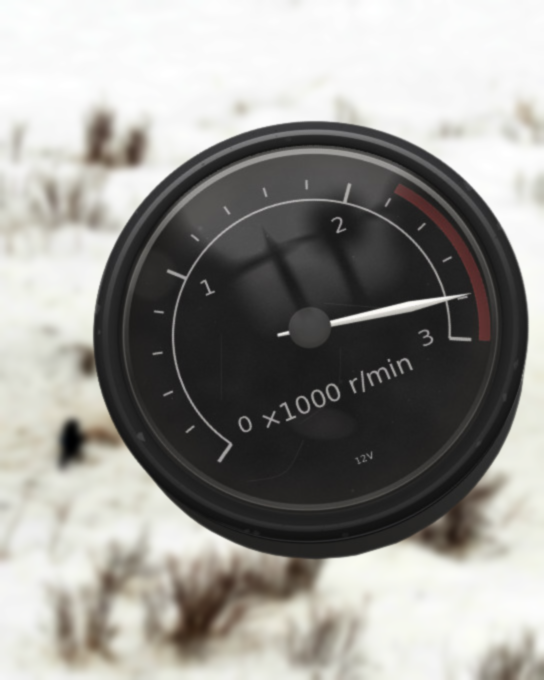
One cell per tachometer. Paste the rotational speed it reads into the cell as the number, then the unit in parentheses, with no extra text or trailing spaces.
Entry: 2800 (rpm)
